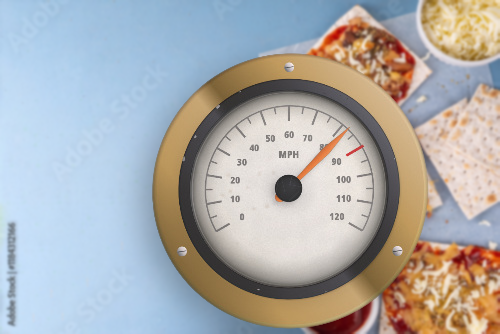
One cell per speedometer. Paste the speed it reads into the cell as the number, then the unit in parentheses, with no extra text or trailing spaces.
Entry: 82.5 (mph)
